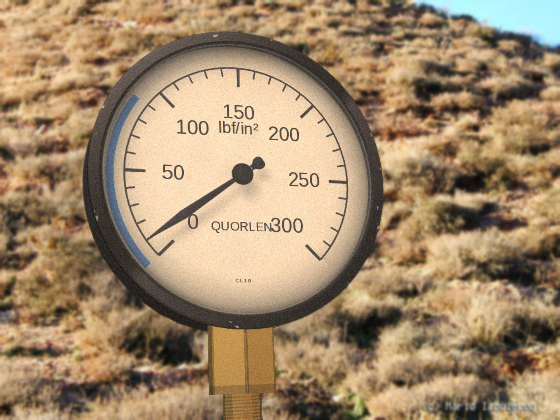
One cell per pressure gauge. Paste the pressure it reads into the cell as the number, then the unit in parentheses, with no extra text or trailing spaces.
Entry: 10 (psi)
